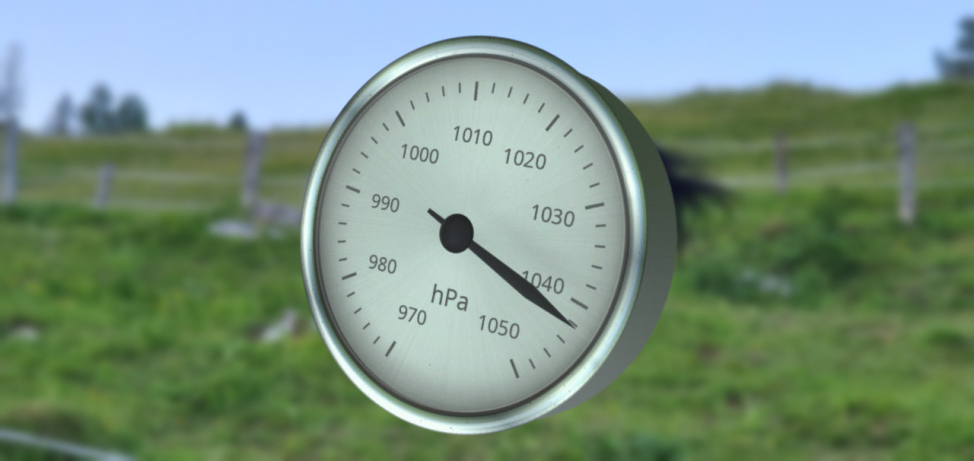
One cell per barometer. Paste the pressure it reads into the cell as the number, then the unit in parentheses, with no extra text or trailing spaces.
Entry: 1042 (hPa)
